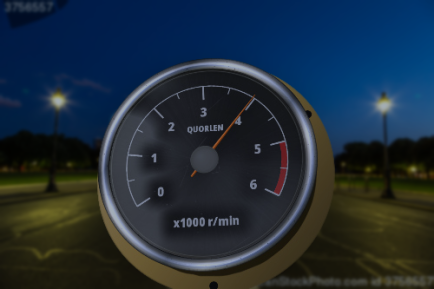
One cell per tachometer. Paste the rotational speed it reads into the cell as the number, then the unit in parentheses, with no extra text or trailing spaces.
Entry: 4000 (rpm)
